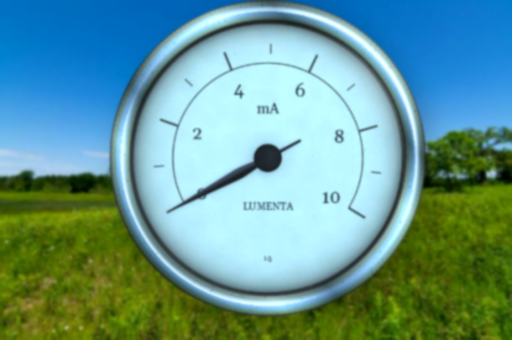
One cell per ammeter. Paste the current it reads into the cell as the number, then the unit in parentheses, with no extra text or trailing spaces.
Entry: 0 (mA)
